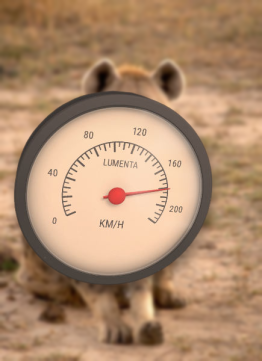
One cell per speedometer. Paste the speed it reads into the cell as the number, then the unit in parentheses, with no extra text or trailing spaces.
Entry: 180 (km/h)
